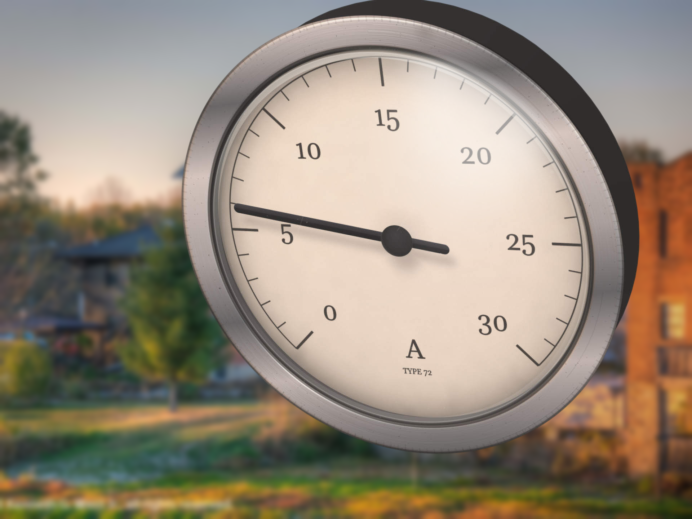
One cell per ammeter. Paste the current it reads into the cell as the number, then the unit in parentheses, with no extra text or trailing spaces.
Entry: 6 (A)
